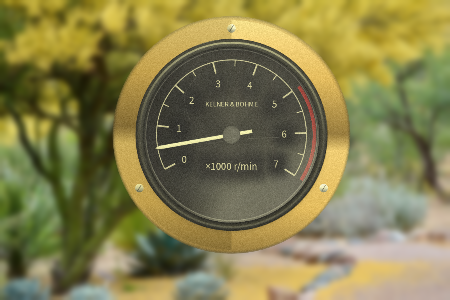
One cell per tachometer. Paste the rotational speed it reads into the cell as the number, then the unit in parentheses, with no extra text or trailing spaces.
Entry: 500 (rpm)
